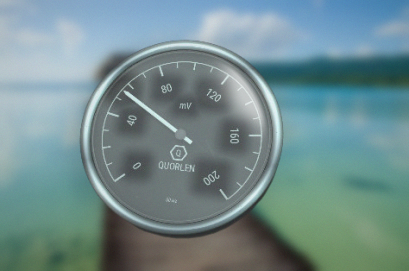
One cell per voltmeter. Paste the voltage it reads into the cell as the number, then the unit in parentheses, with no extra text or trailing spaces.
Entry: 55 (mV)
